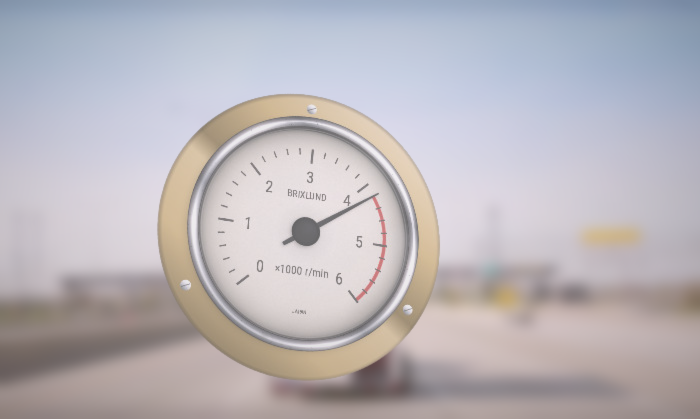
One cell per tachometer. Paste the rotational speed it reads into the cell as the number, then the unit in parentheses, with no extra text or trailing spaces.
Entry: 4200 (rpm)
